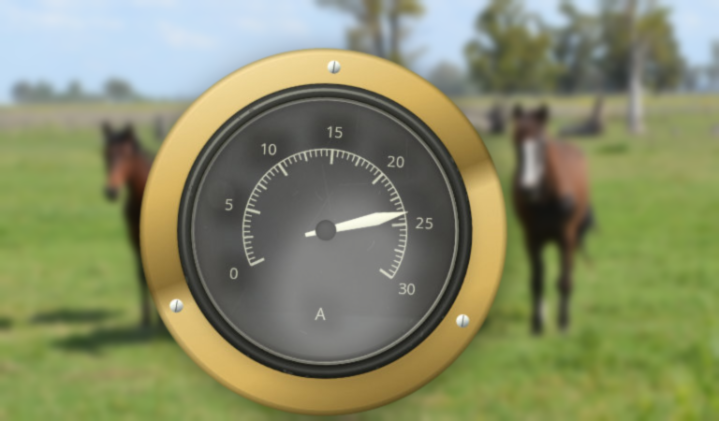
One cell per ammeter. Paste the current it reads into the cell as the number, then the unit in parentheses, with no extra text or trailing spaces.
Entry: 24 (A)
